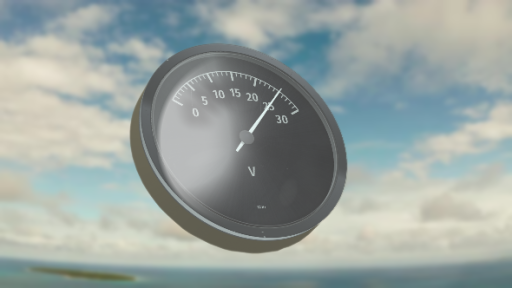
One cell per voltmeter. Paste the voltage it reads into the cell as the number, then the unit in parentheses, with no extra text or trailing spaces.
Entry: 25 (V)
